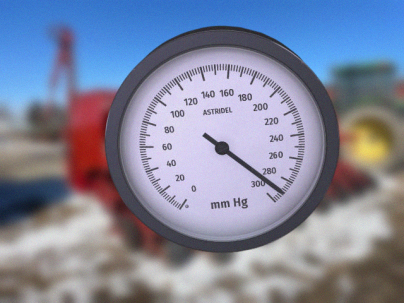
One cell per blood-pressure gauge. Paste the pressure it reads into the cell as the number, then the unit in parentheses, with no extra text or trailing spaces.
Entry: 290 (mmHg)
